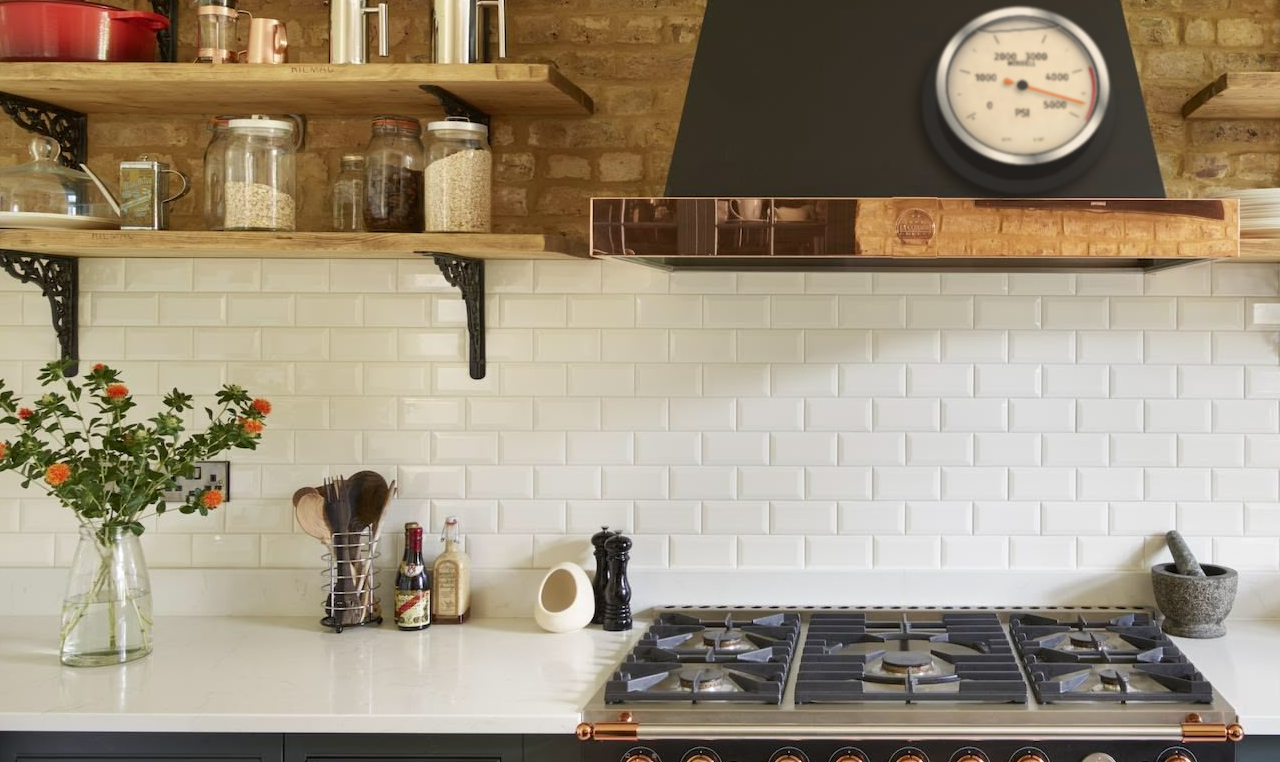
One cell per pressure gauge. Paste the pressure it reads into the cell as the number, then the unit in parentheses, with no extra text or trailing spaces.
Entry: 4750 (psi)
